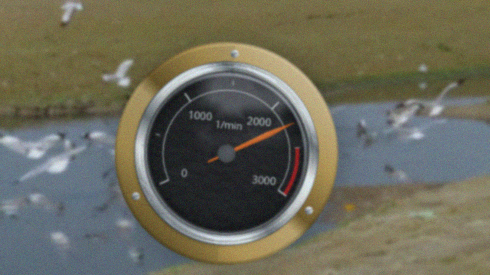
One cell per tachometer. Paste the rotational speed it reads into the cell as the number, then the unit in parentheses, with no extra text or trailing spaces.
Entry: 2250 (rpm)
